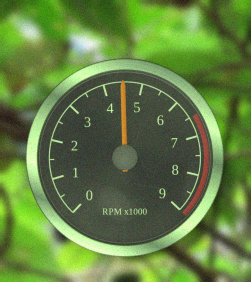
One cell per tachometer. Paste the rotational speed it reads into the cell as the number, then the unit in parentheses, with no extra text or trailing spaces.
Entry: 4500 (rpm)
